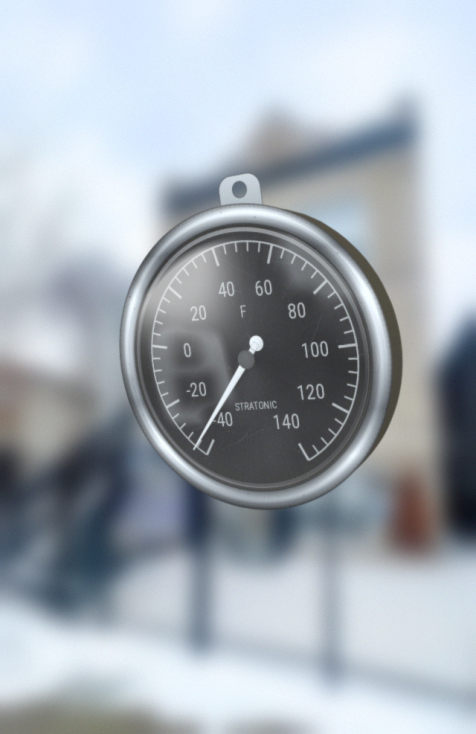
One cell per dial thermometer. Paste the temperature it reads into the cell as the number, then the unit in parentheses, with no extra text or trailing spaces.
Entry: -36 (°F)
